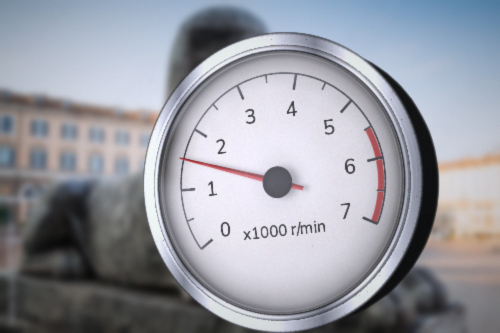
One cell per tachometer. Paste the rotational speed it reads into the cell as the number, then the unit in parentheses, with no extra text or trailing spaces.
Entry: 1500 (rpm)
